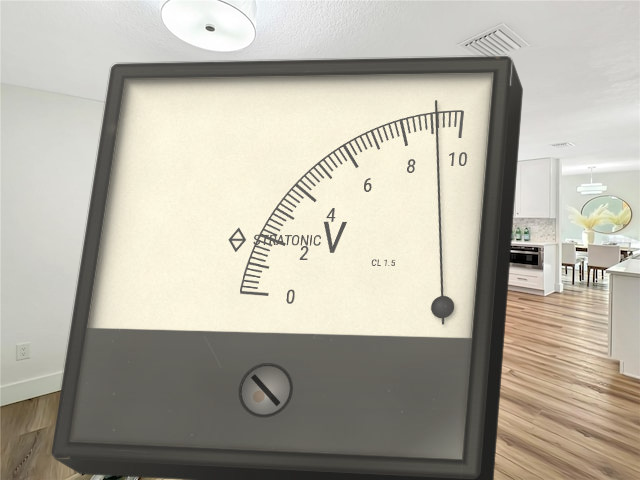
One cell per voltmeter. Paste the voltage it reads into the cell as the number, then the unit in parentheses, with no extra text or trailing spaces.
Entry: 9.2 (V)
